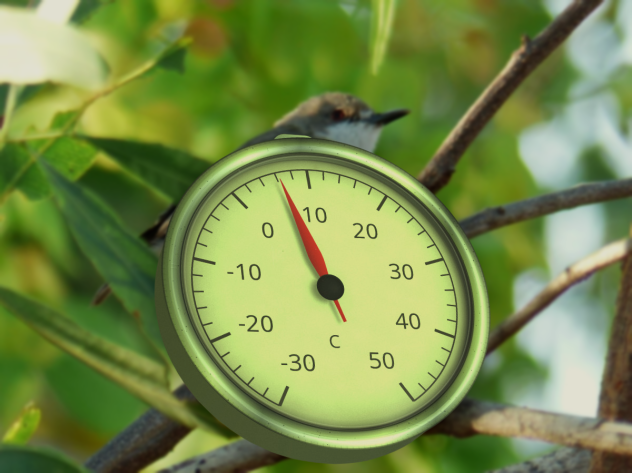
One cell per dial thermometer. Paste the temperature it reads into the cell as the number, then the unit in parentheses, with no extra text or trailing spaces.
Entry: 6 (°C)
